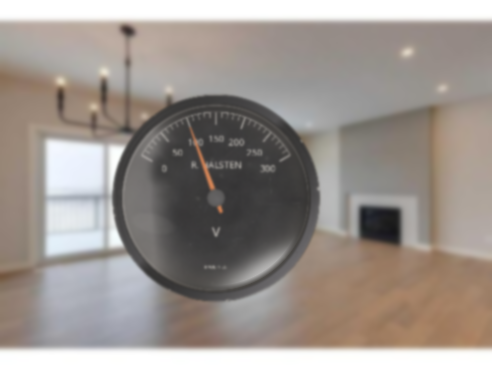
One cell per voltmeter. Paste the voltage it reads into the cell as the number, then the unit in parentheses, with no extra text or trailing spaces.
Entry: 100 (V)
